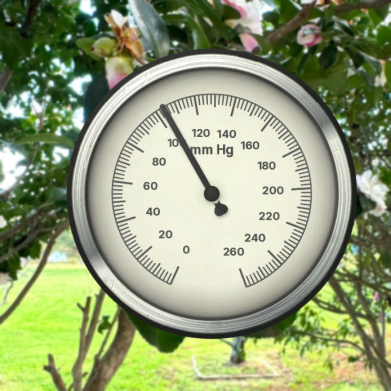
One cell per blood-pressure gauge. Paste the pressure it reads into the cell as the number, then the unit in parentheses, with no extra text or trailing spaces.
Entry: 104 (mmHg)
